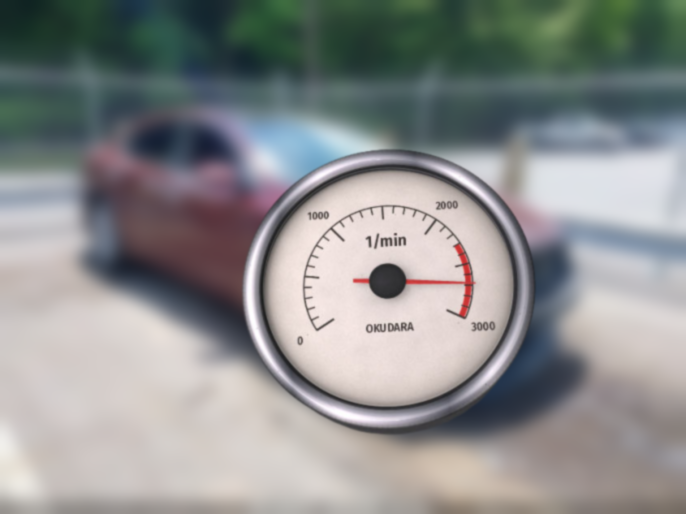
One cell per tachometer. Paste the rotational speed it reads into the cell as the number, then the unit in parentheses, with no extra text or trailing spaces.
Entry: 2700 (rpm)
